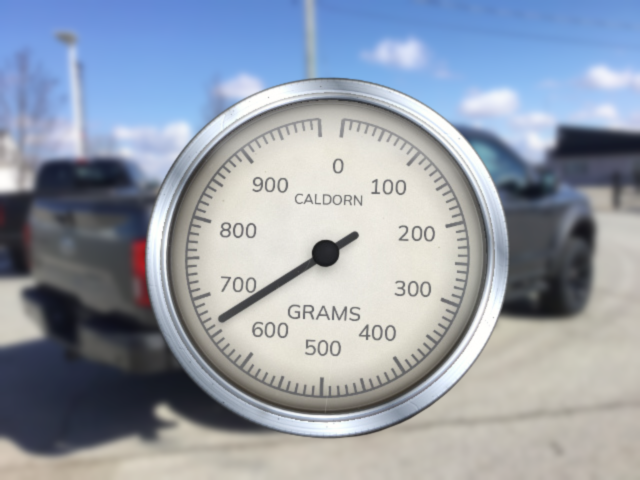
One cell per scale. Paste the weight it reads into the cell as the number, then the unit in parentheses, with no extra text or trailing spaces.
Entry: 660 (g)
